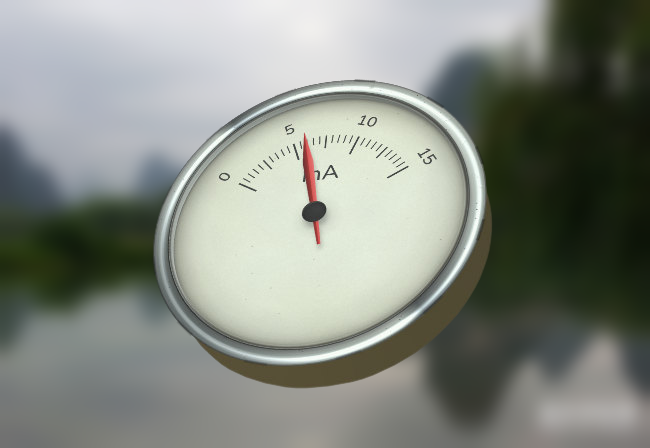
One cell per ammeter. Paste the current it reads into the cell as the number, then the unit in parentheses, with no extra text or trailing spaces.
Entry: 6 (mA)
